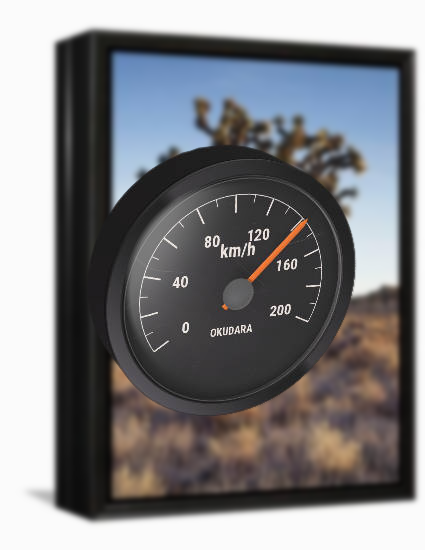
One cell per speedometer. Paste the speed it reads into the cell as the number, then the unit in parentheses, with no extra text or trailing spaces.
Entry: 140 (km/h)
